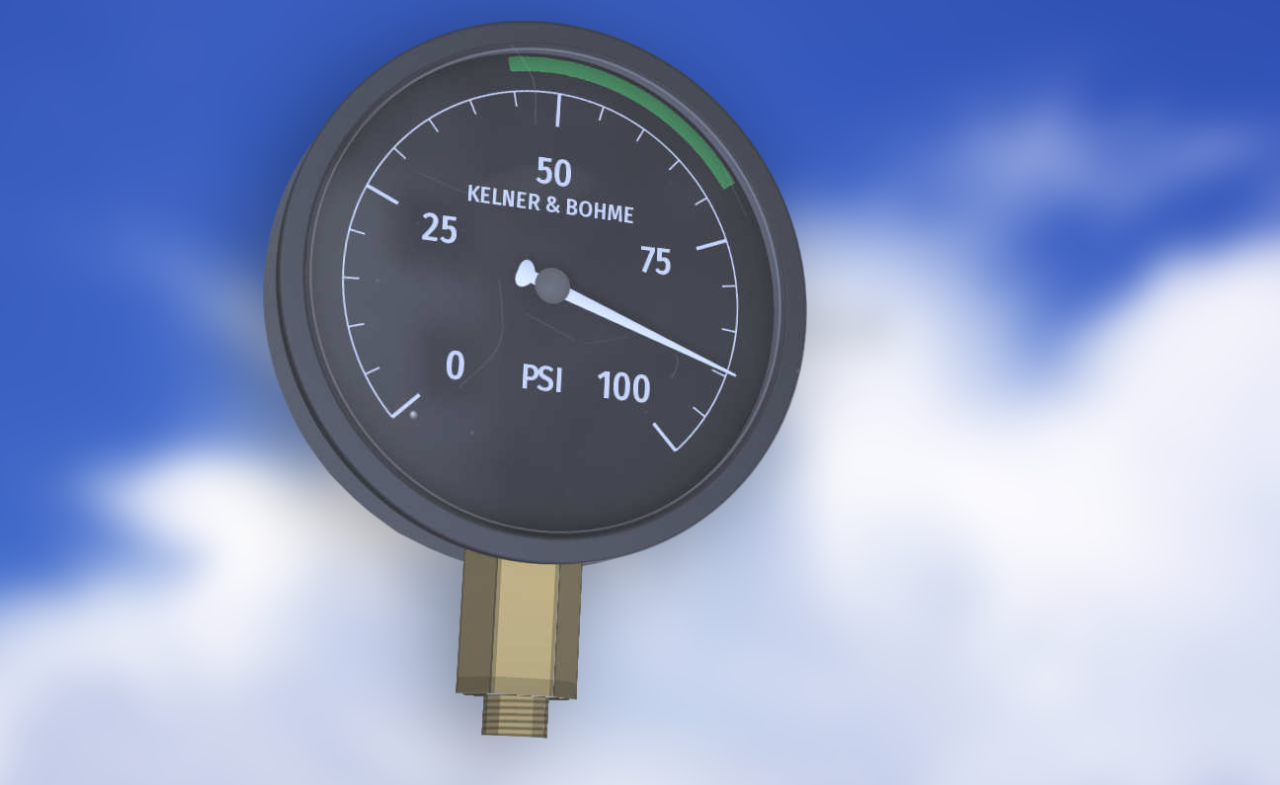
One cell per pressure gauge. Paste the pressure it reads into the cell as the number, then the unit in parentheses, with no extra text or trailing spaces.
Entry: 90 (psi)
